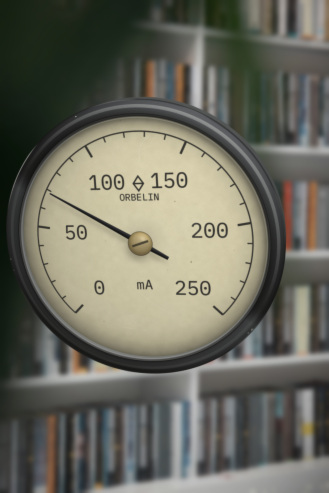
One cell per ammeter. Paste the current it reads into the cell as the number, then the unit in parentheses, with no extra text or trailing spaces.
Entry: 70 (mA)
